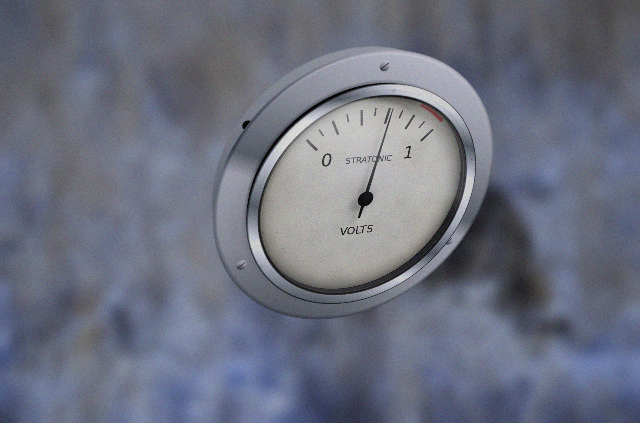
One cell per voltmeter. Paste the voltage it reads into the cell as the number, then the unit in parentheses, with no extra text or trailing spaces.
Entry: 0.6 (V)
